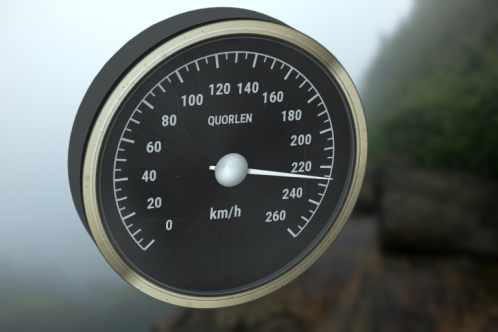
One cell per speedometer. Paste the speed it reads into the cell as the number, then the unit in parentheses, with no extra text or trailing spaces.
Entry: 225 (km/h)
